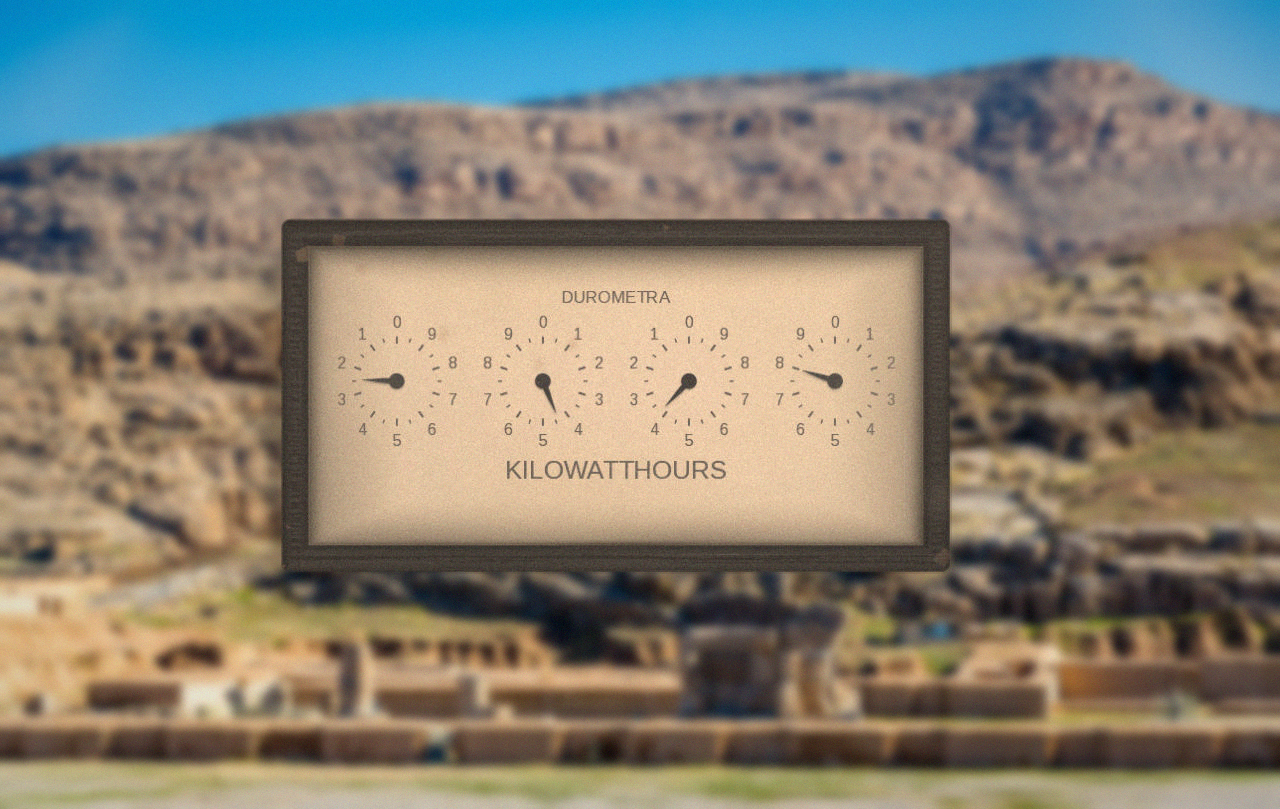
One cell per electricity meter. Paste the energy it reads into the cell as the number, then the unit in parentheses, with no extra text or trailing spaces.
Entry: 2438 (kWh)
